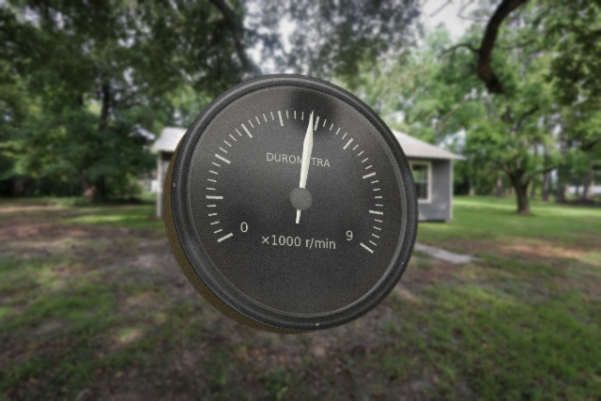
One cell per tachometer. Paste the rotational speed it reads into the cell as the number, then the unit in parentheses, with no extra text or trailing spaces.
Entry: 4800 (rpm)
